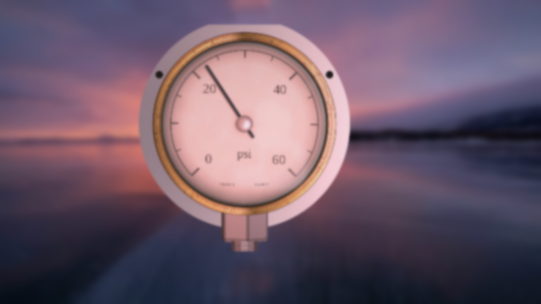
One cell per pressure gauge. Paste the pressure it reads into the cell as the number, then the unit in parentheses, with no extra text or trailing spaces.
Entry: 22.5 (psi)
